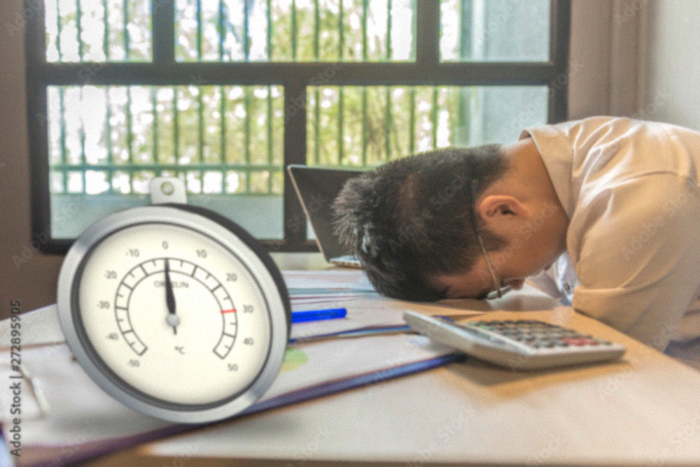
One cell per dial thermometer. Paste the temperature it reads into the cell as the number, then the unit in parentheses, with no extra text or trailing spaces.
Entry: 0 (°C)
